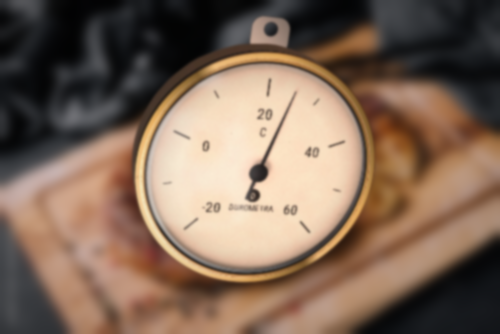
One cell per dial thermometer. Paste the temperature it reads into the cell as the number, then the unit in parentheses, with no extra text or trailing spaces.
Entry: 25 (°C)
